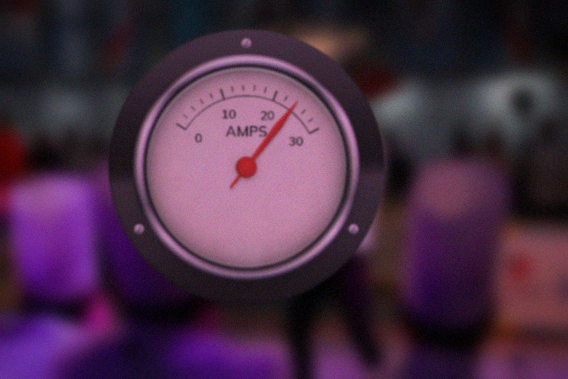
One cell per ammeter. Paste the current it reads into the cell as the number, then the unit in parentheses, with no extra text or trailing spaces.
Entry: 24 (A)
